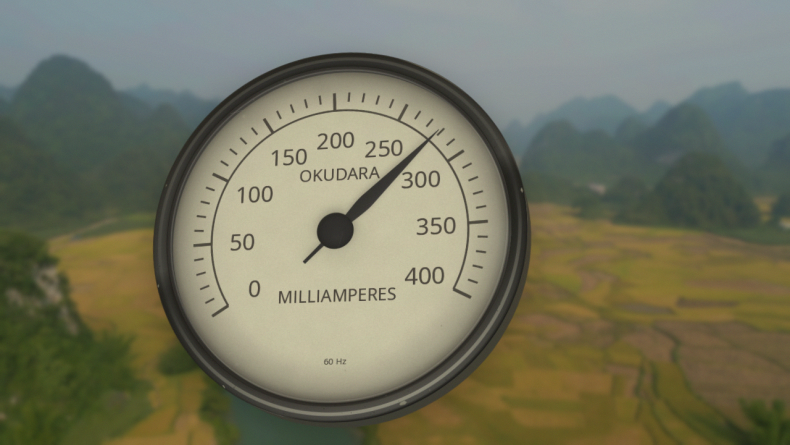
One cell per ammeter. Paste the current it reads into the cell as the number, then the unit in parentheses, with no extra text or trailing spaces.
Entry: 280 (mA)
